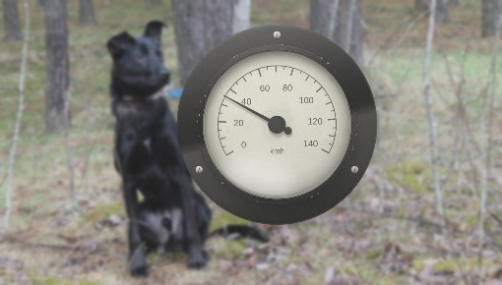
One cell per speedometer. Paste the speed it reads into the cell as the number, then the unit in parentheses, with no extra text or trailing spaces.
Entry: 35 (km/h)
